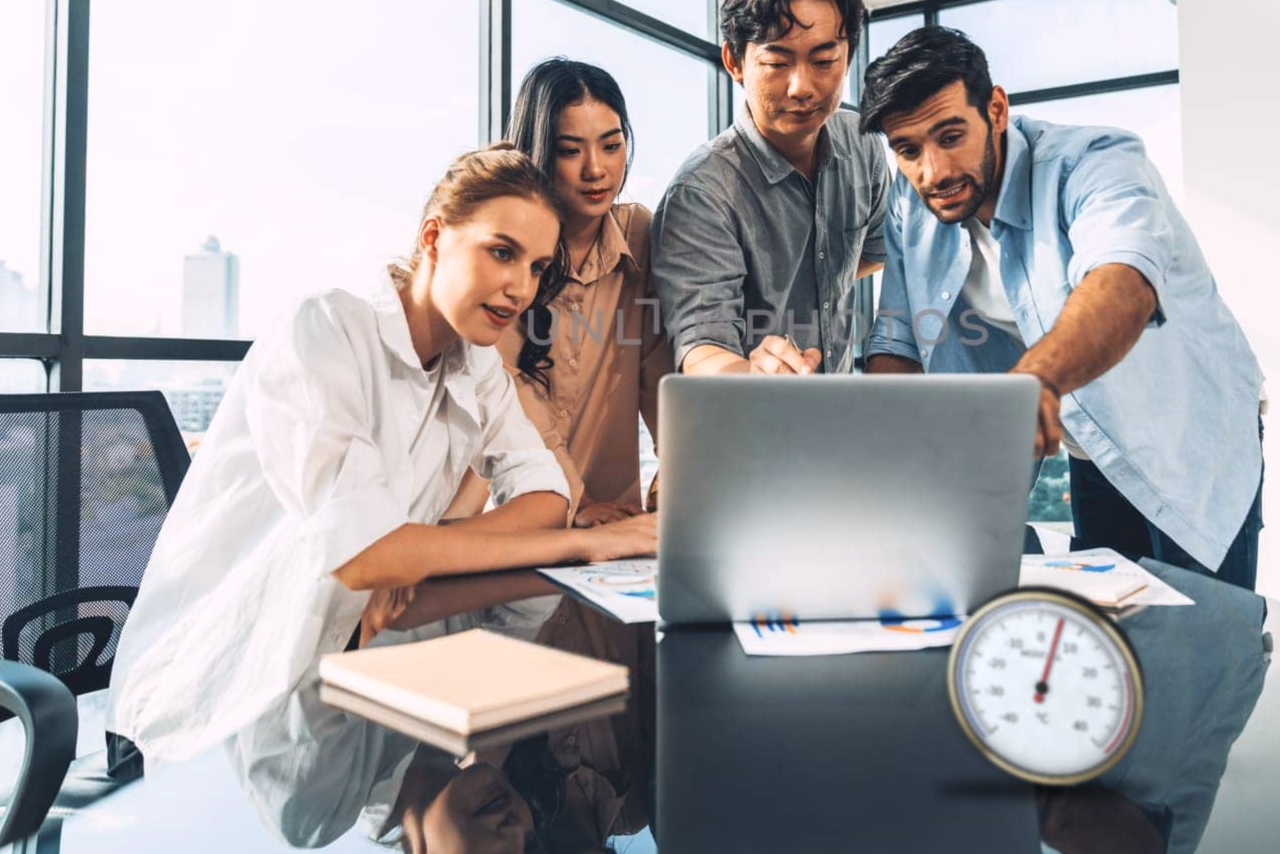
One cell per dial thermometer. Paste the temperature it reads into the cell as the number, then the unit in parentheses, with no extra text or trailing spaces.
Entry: 5 (°C)
